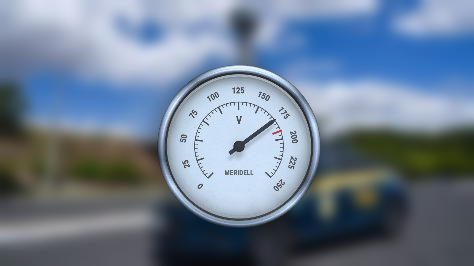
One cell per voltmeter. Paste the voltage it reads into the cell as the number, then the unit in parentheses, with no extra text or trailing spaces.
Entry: 175 (V)
